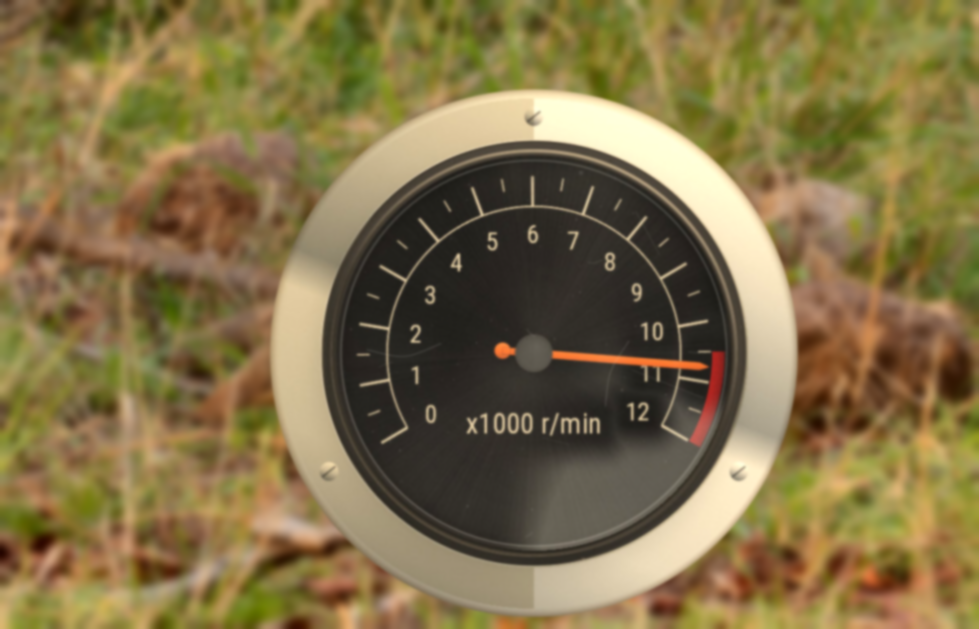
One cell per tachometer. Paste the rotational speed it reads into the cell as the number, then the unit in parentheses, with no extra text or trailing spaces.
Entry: 10750 (rpm)
